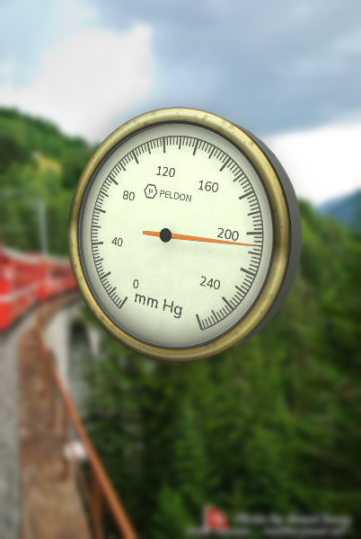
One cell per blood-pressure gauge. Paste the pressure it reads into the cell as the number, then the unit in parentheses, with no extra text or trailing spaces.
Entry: 206 (mmHg)
